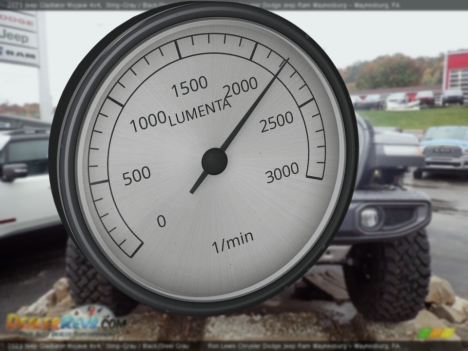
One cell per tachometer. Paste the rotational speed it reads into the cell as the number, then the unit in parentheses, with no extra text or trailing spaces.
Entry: 2200 (rpm)
